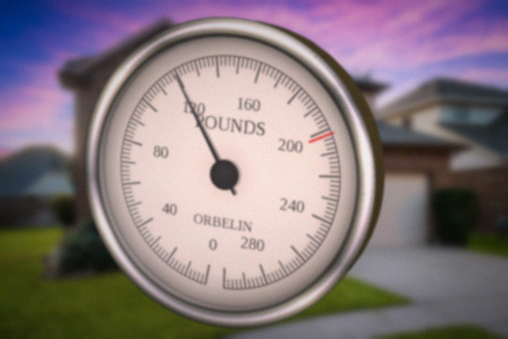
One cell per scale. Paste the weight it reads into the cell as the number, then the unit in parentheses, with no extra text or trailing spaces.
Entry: 120 (lb)
